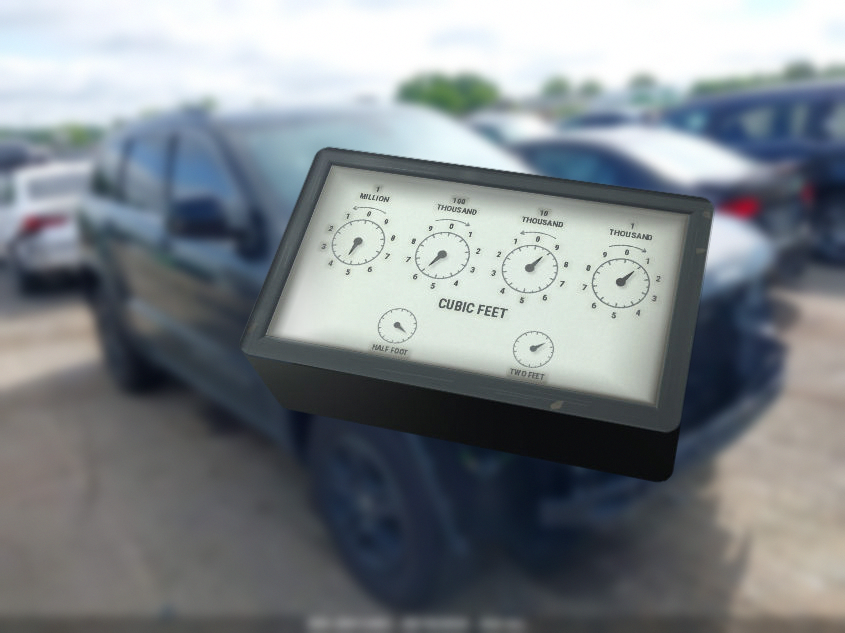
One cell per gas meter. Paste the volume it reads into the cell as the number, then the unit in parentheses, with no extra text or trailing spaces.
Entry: 459100 (ft³)
